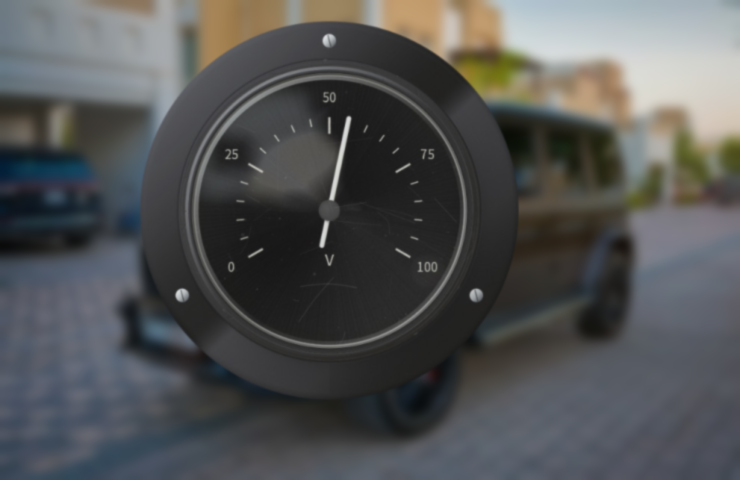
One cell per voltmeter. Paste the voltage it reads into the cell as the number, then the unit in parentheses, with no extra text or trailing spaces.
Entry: 55 (V)
